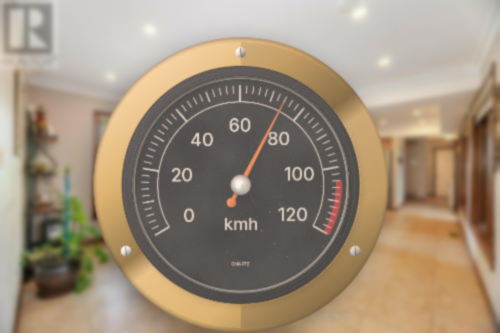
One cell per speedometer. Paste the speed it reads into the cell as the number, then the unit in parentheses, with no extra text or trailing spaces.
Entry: 74 (km/h)
